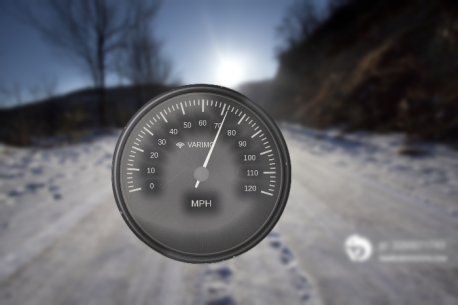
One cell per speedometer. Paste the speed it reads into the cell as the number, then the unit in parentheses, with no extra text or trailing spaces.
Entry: 72 (mph)
